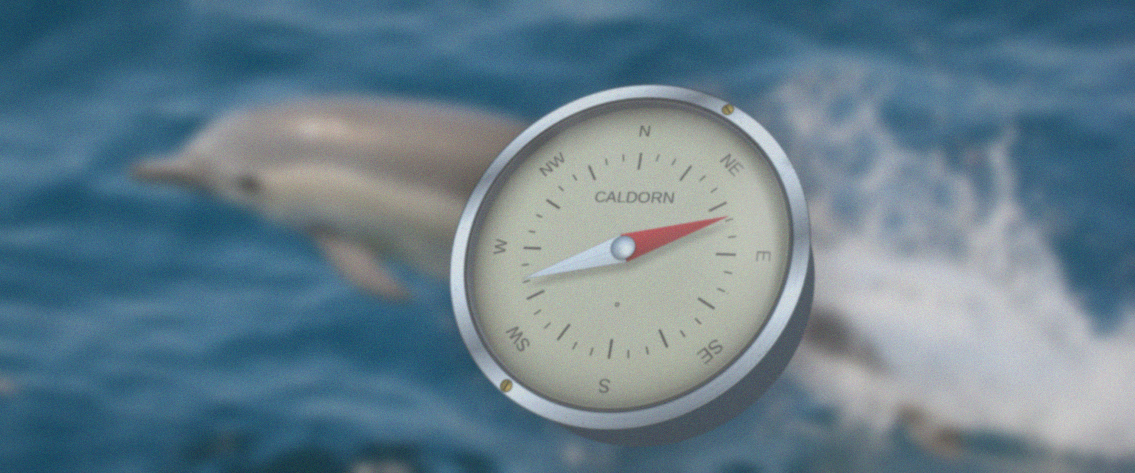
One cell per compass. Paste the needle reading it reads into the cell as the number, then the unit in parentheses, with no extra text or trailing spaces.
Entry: 70 (°)
